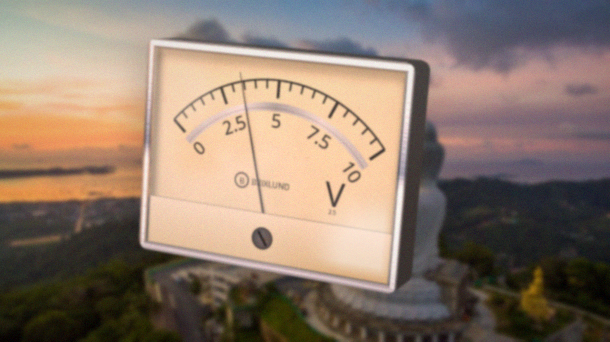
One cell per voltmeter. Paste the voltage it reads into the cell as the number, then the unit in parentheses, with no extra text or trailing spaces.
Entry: 3.5 (V)
